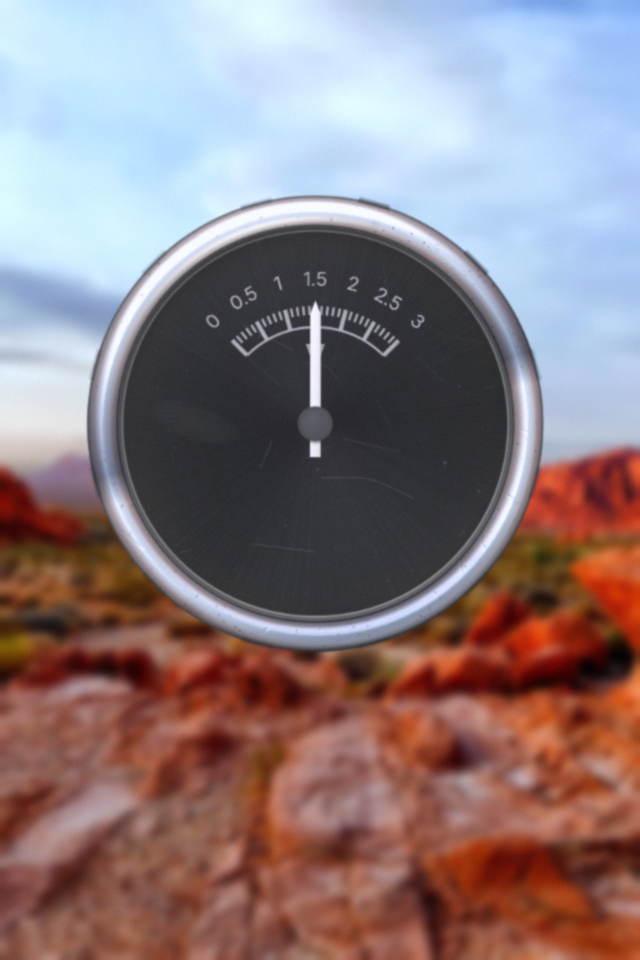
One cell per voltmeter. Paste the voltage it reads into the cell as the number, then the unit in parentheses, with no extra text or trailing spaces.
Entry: 1.5 (V)
